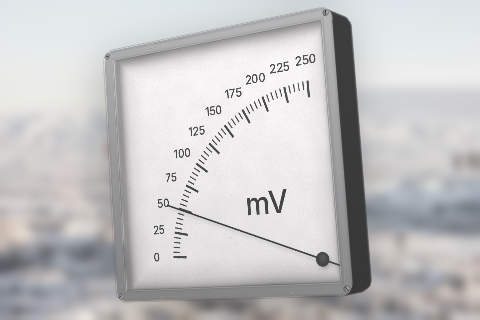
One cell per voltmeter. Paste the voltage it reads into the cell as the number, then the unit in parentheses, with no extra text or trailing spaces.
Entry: 50 (mV)
